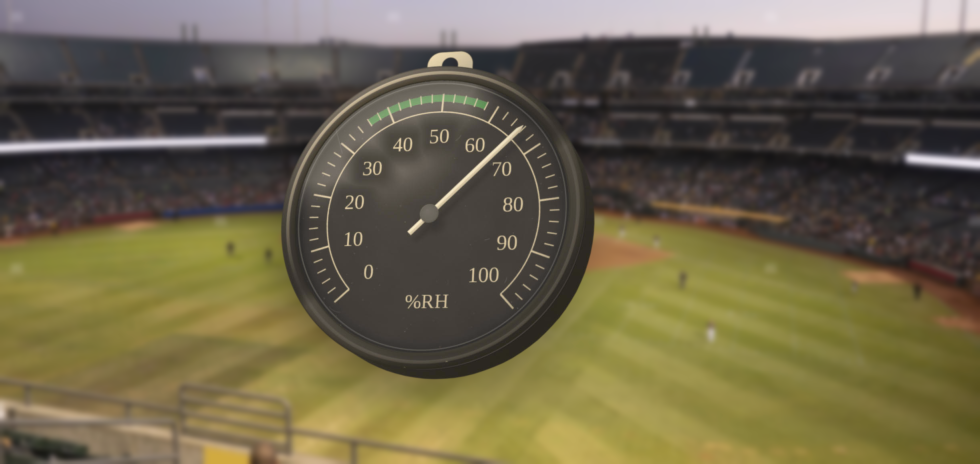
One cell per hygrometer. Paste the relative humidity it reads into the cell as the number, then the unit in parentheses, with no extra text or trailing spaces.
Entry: 66 (%)
